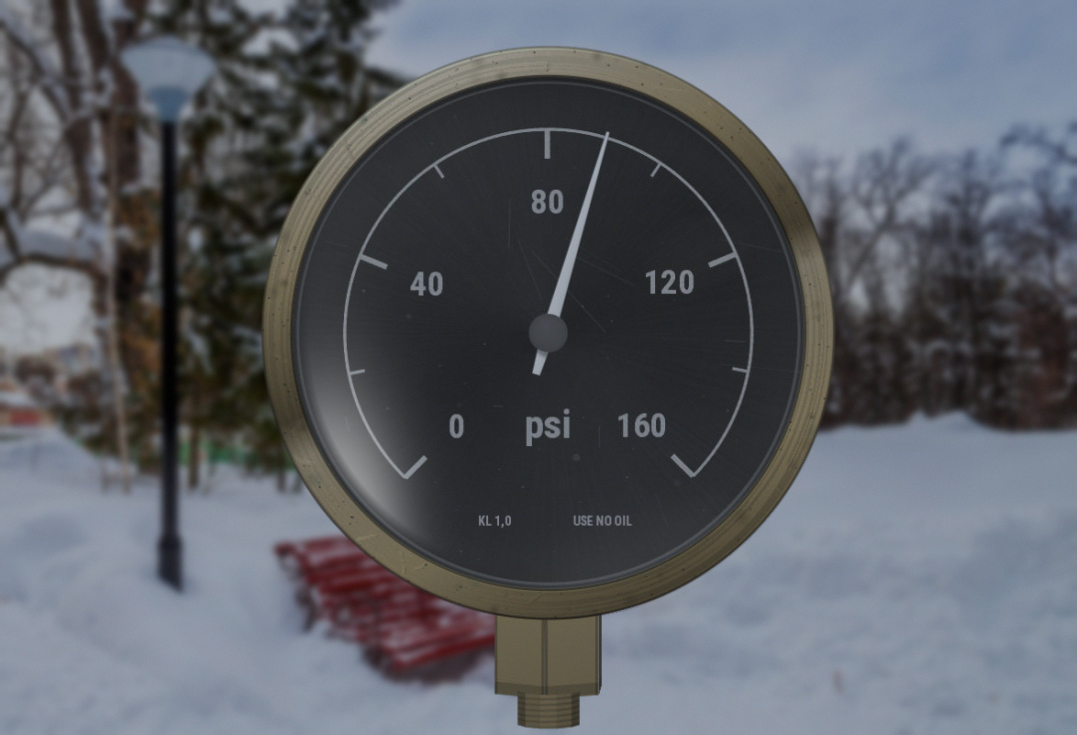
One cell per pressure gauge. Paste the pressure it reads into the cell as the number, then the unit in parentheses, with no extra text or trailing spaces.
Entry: 90 (psi)
